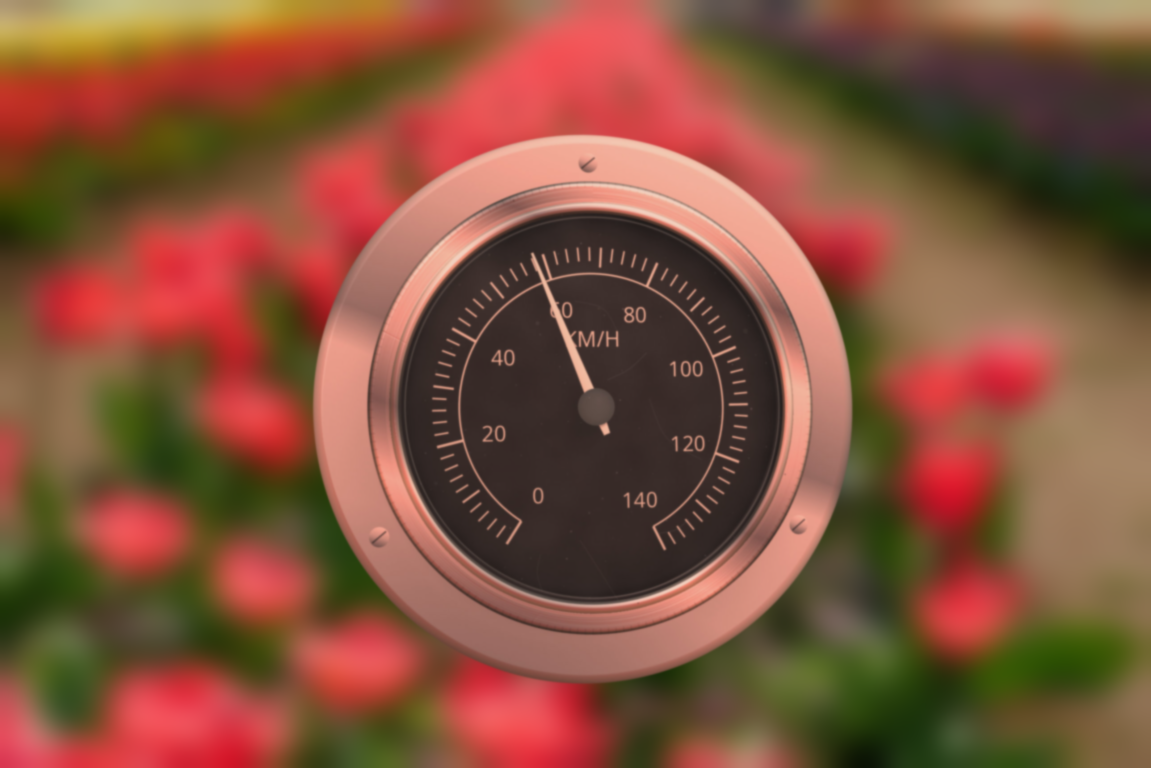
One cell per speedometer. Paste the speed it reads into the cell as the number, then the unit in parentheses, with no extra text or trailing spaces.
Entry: 58 (km/h)
